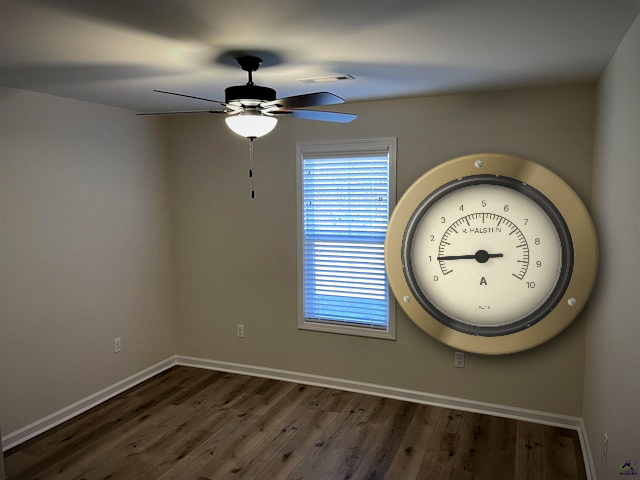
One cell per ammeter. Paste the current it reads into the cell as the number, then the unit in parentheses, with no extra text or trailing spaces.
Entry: 1 (A)
